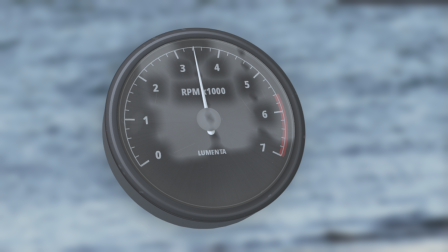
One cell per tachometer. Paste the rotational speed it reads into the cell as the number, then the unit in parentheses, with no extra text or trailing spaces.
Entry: 3400 (rpm)
